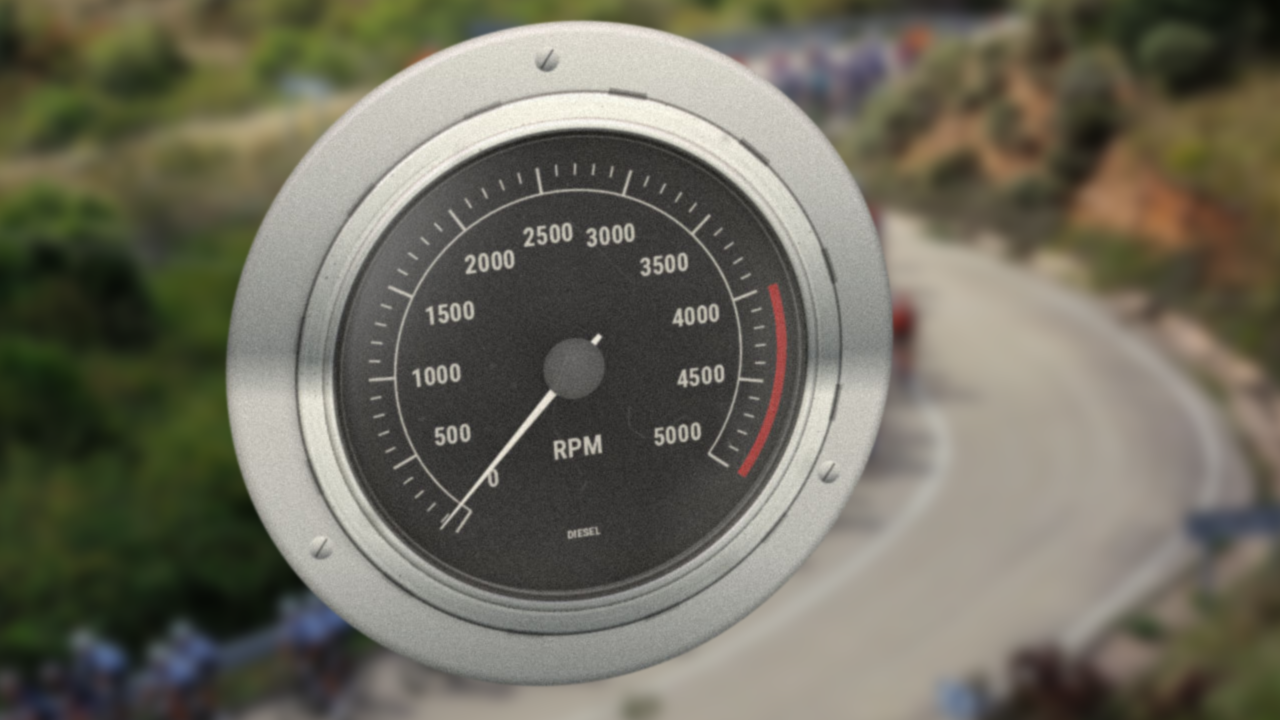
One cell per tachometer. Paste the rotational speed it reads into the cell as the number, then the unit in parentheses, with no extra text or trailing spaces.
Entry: 100 (rpm)
